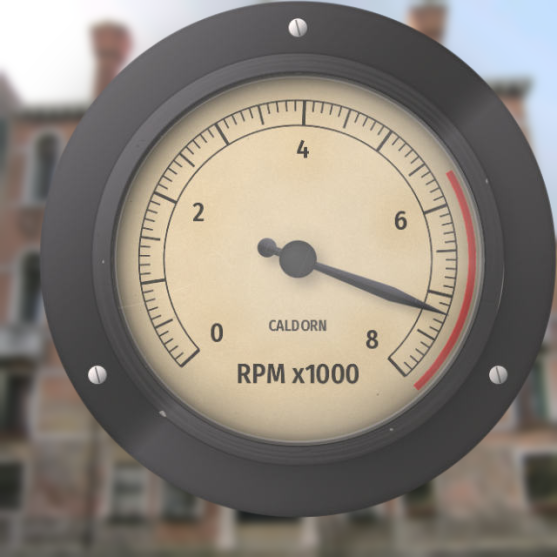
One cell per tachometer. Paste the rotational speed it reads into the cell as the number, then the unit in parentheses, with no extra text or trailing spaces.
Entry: 7200 (rpm)
